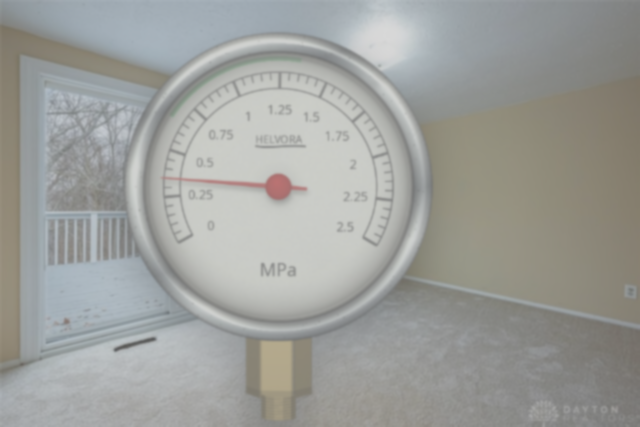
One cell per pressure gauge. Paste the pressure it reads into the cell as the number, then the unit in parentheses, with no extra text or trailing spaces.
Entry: 0.35 (MPa)
